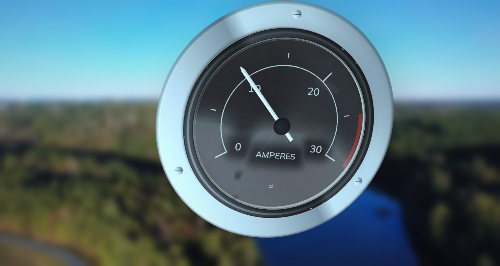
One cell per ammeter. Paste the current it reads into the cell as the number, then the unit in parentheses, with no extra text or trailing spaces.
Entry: 10 (A)
